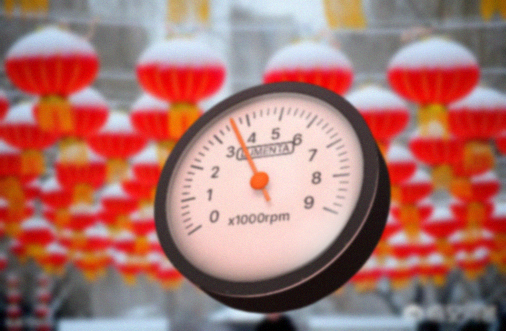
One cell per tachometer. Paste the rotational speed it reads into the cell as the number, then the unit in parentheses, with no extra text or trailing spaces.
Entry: 3600 (rpm)
